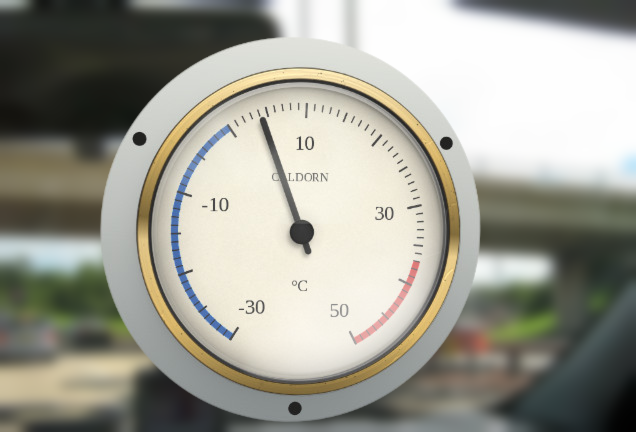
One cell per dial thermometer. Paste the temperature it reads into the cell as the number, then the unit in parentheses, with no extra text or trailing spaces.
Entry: 4 (°C)
